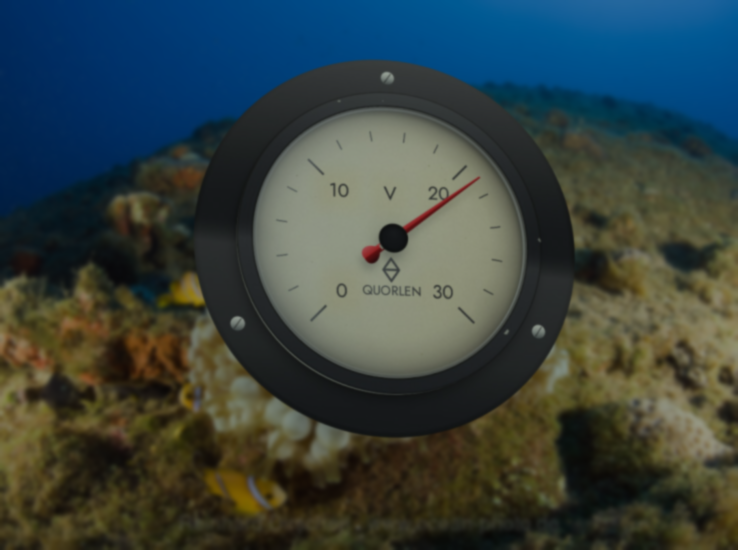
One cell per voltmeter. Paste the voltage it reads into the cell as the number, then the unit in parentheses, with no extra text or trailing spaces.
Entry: 21 (V)
